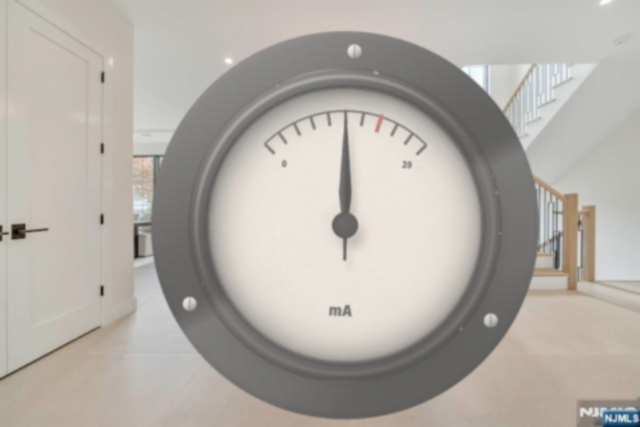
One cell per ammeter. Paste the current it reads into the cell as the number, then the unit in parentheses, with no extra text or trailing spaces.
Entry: 10 (mA)
